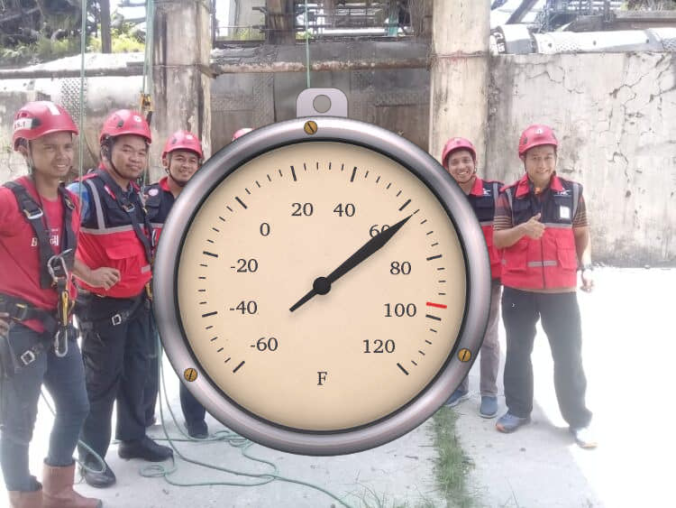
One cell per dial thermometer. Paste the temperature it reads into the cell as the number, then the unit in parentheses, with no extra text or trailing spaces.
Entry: 64 (°F)
